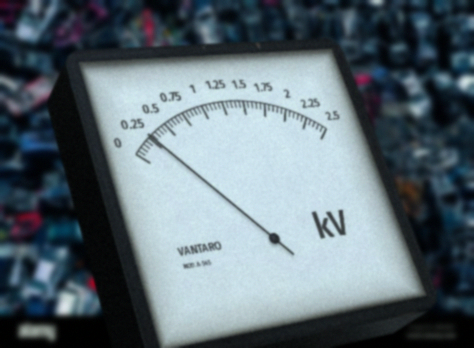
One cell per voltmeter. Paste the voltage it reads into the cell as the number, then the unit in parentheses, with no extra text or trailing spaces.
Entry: 0.25 (kV)
